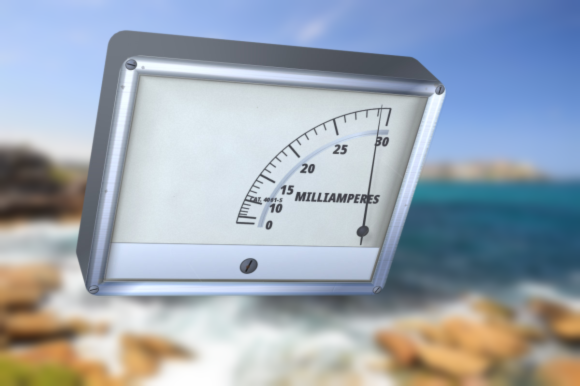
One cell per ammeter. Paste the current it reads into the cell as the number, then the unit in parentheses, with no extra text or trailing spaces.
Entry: 29 (mA)
